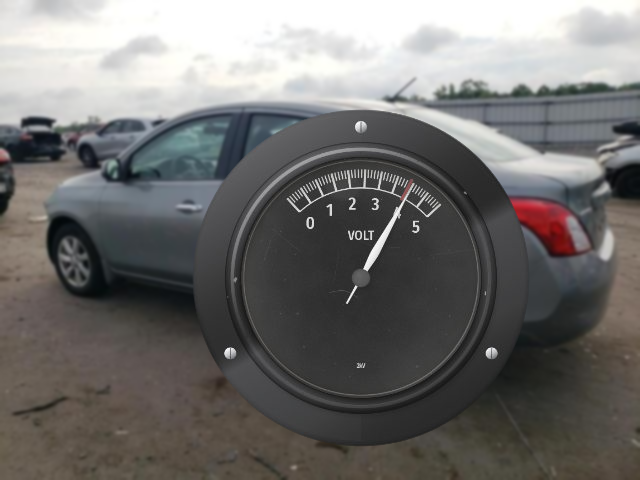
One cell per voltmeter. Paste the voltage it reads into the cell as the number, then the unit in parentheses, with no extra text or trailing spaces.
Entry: 4 (V)
